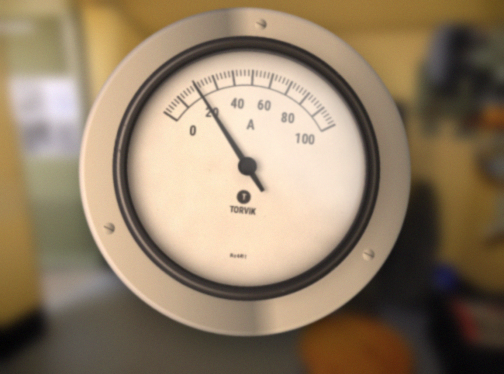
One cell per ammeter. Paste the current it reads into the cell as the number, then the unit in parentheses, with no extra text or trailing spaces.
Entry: 20 (A)
